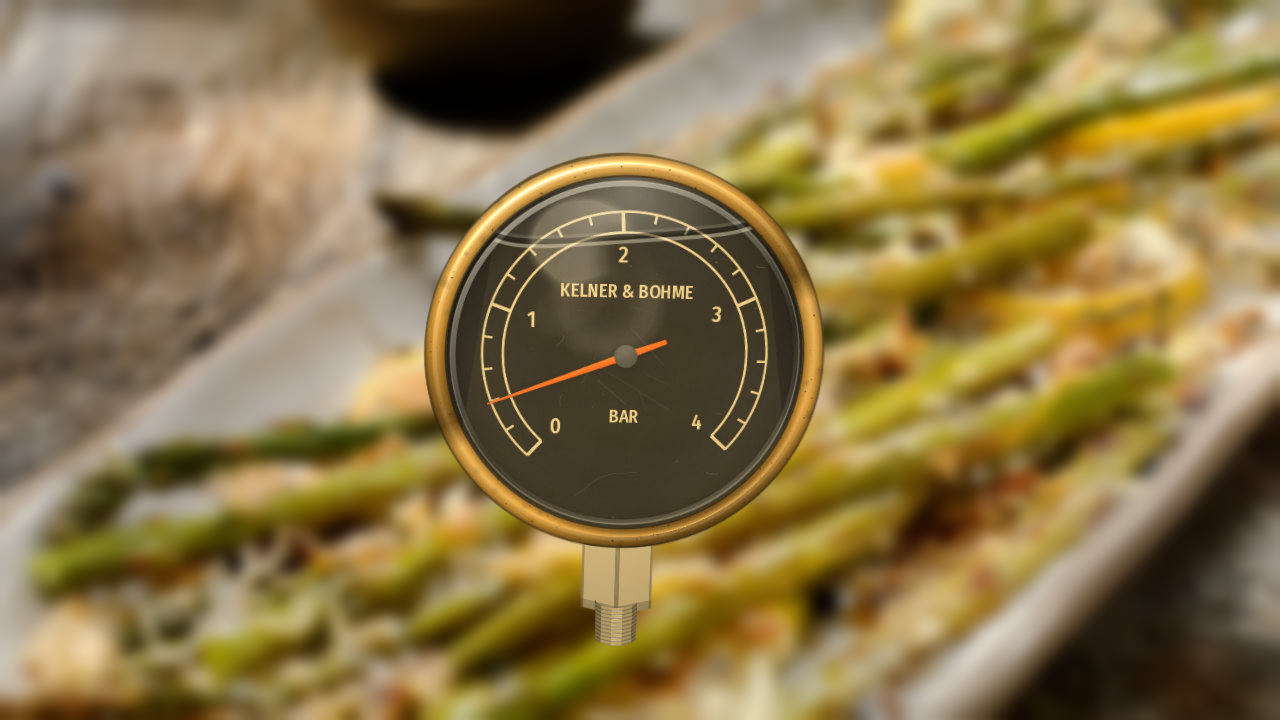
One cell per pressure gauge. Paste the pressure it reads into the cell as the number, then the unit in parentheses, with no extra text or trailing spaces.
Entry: 0.4 (bar)
